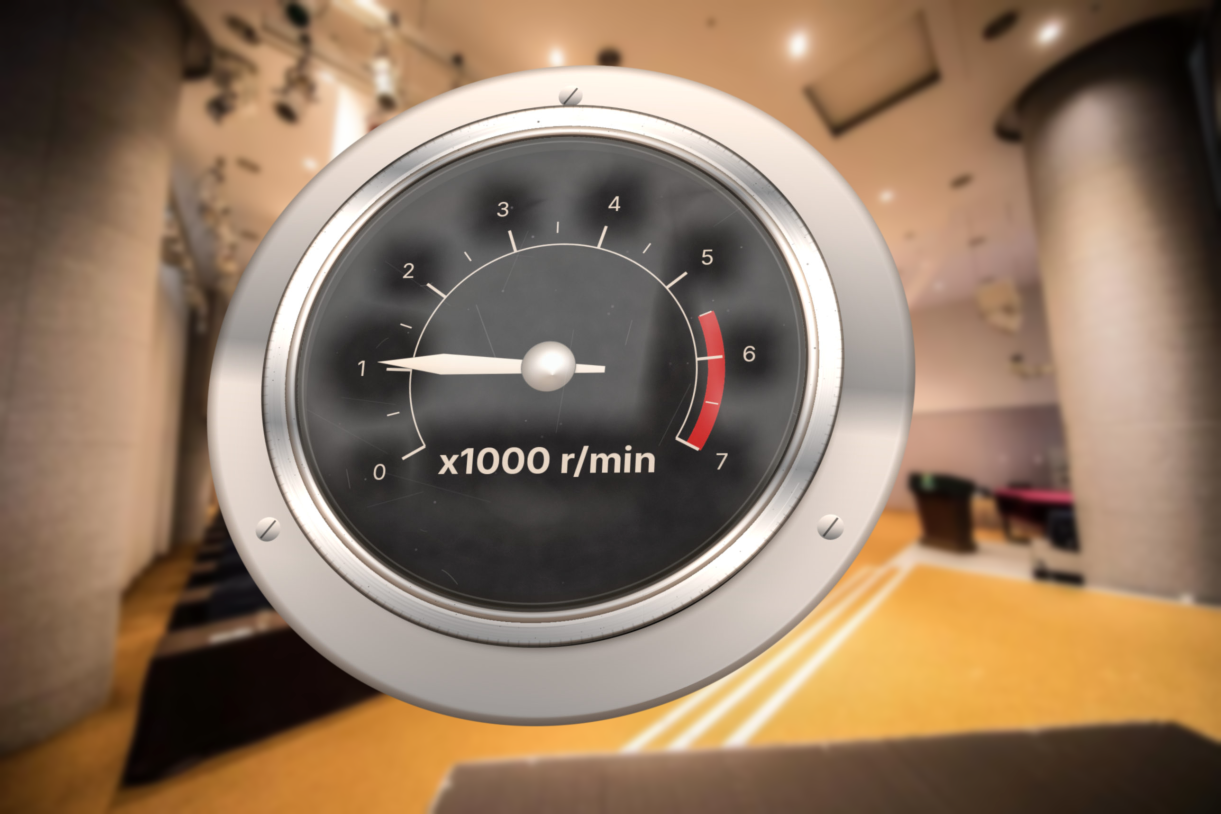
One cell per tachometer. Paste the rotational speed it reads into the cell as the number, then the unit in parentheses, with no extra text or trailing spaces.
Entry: 1000 (rpm)
